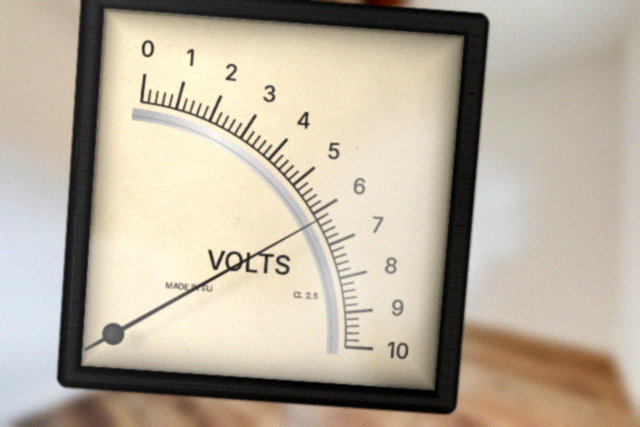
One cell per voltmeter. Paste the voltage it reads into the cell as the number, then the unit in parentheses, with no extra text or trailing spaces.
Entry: 6.2 (V)
